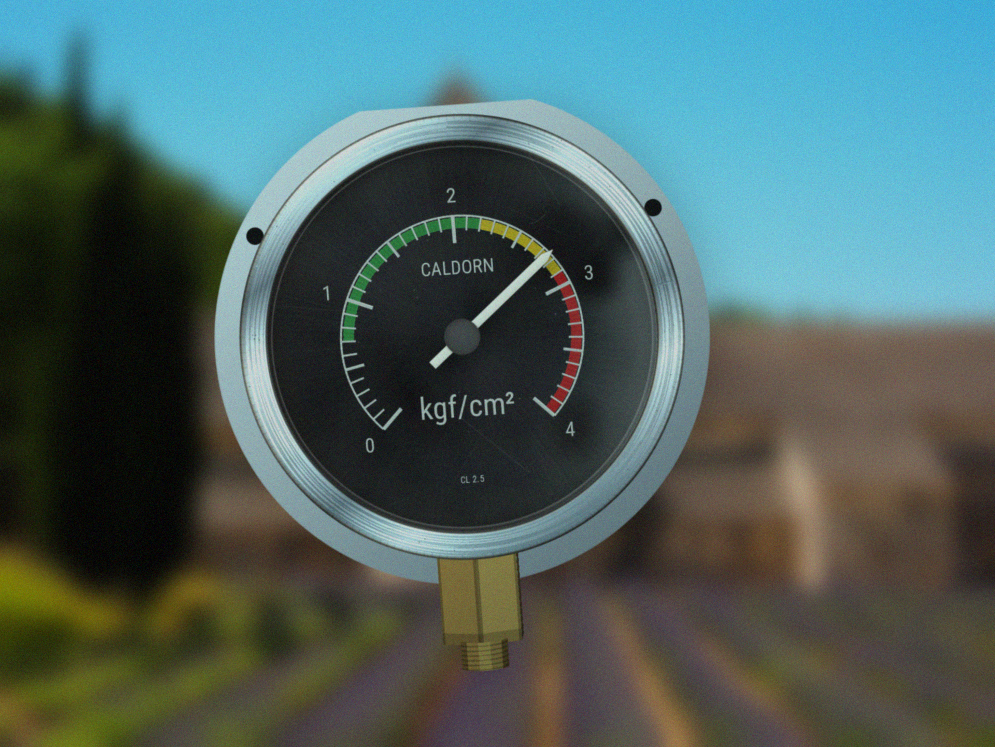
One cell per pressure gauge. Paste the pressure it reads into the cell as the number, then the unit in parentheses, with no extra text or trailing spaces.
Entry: 2.75 (kg/cm²)
